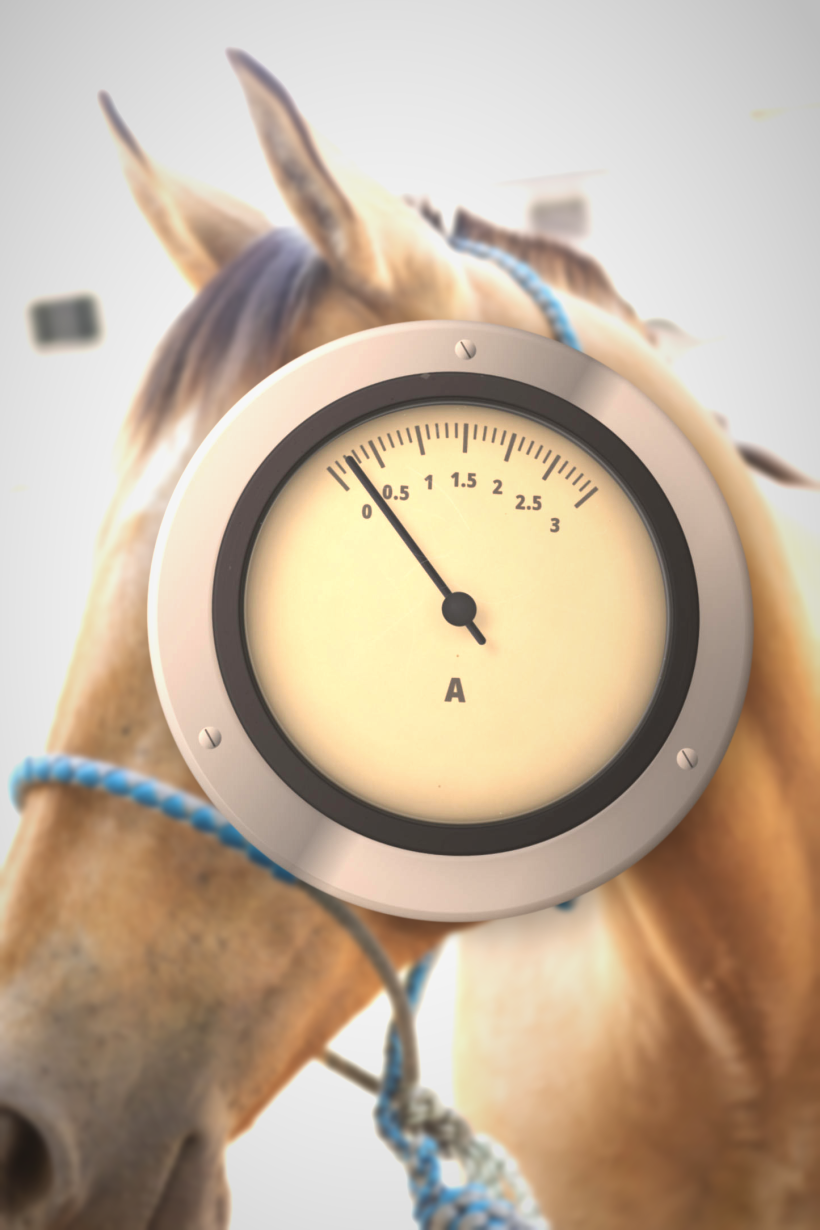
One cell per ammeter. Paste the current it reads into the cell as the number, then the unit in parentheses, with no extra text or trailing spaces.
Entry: 0.2 (A)
